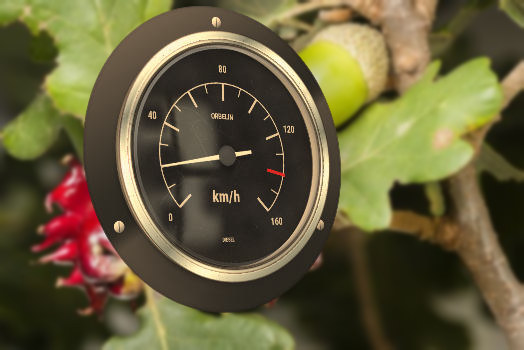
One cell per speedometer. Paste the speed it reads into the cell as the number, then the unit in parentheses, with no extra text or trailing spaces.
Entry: 20 (km/h)
